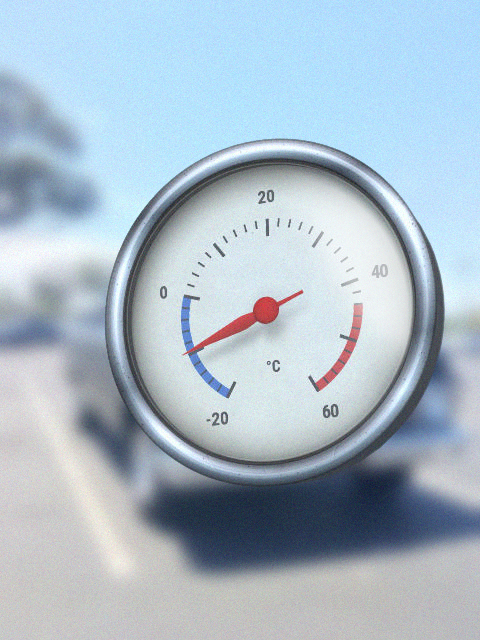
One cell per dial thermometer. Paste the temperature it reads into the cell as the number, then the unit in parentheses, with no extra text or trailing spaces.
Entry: -10 (°C)
